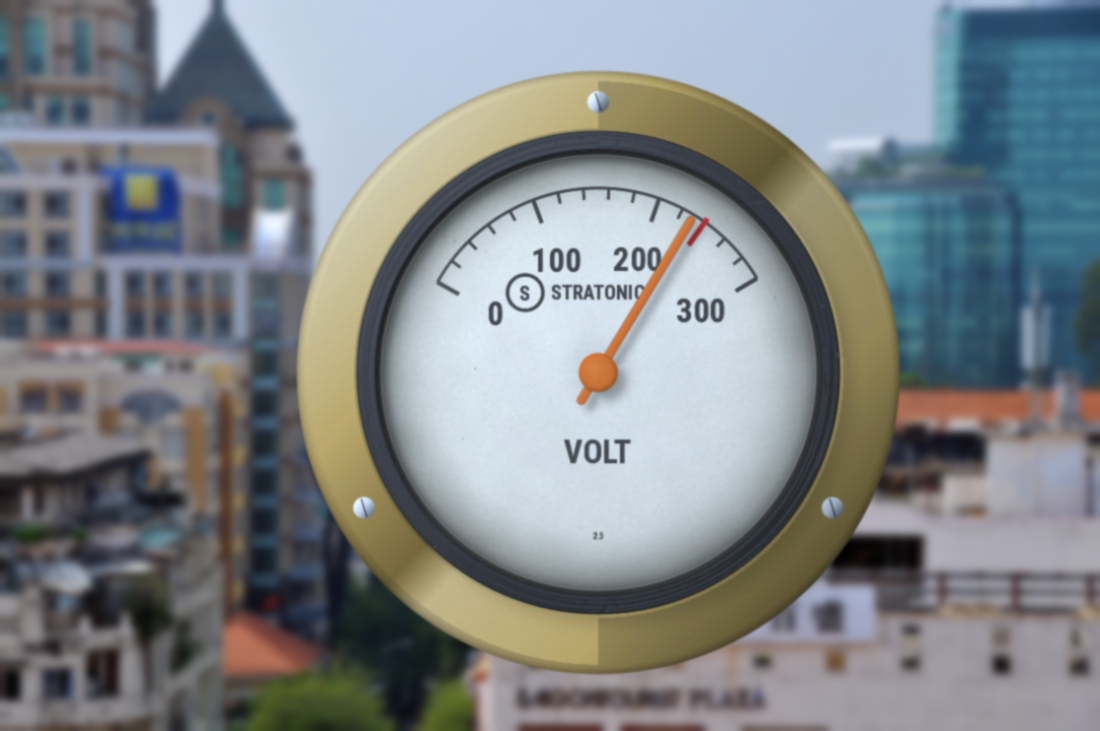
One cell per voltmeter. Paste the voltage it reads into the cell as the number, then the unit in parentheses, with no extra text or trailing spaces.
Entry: 230 (V)
